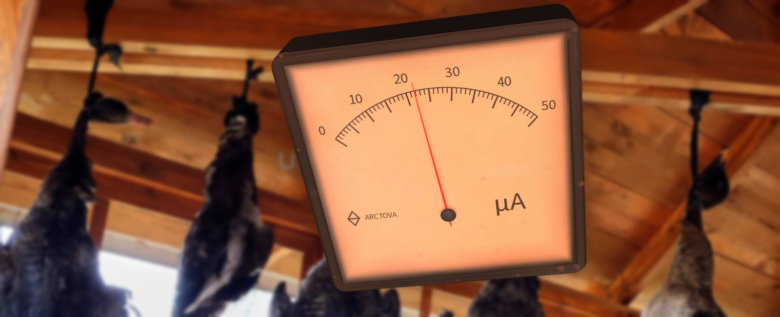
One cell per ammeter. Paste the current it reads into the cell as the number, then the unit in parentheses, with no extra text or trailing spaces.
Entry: 22 (µA)
